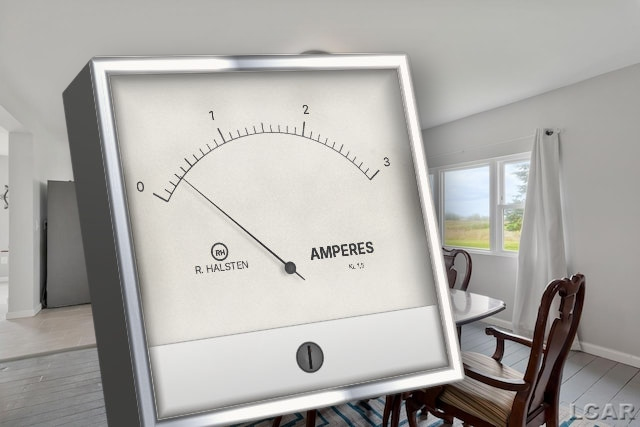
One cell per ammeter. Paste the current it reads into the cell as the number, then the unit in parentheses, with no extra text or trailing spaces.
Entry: 0.3 (A)
